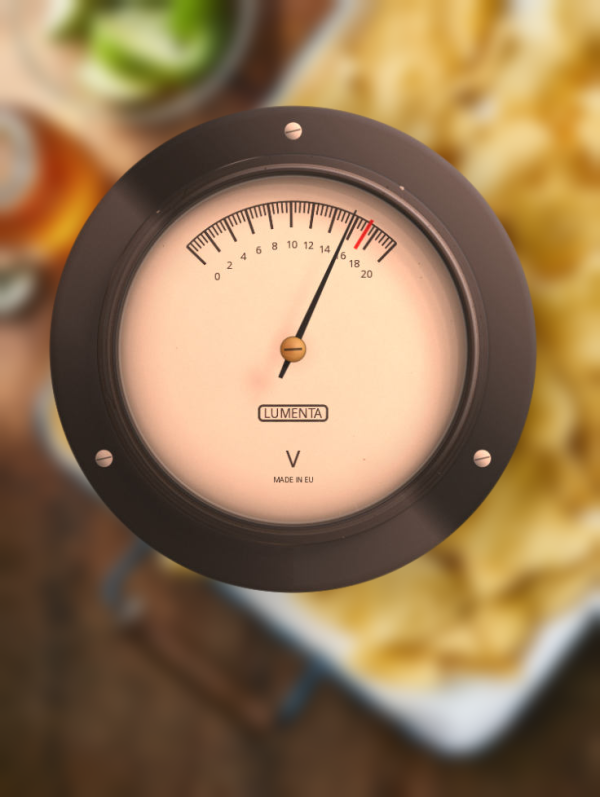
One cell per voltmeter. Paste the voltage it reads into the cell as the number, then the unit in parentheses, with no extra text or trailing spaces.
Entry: 15.6 (V)
